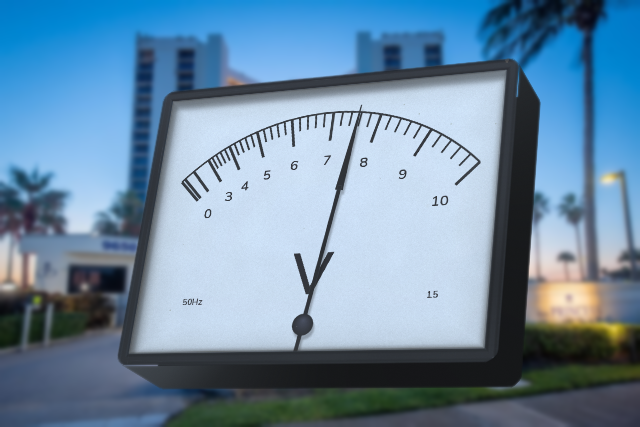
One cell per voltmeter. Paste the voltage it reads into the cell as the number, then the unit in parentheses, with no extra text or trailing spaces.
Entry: 7.6 (V)
